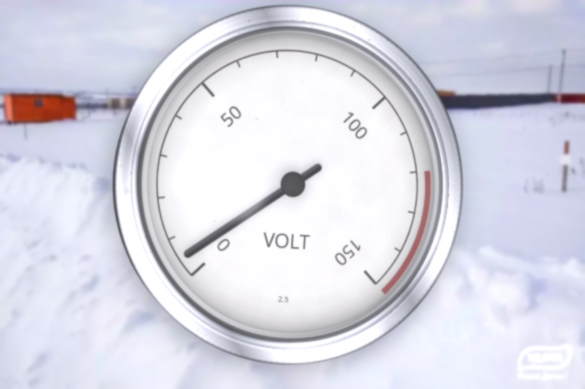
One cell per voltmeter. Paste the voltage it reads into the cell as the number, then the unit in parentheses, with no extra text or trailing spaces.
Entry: 5 (V)
